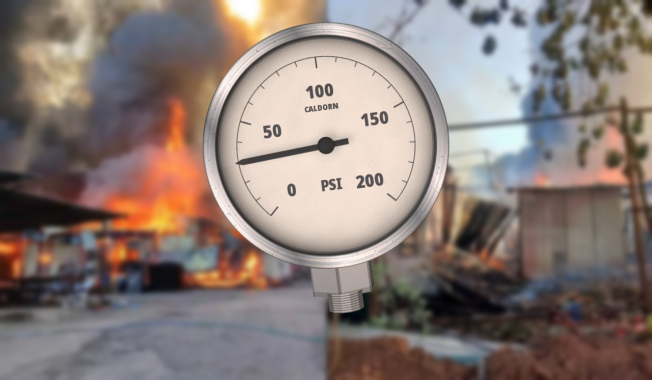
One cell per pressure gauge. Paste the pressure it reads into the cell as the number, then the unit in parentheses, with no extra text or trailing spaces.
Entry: 30 (psi)
